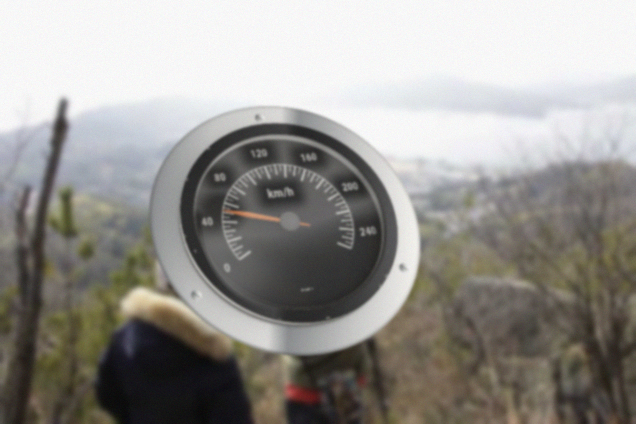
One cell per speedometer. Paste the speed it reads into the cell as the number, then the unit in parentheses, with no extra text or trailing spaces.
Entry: 50 (km/h)
